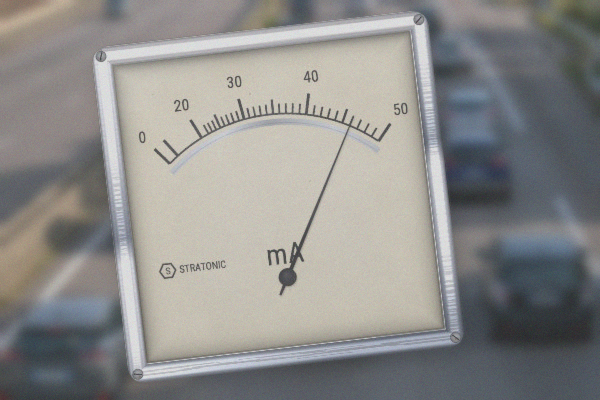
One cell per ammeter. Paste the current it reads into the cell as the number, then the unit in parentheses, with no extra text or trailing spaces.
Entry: 46 (mA)
